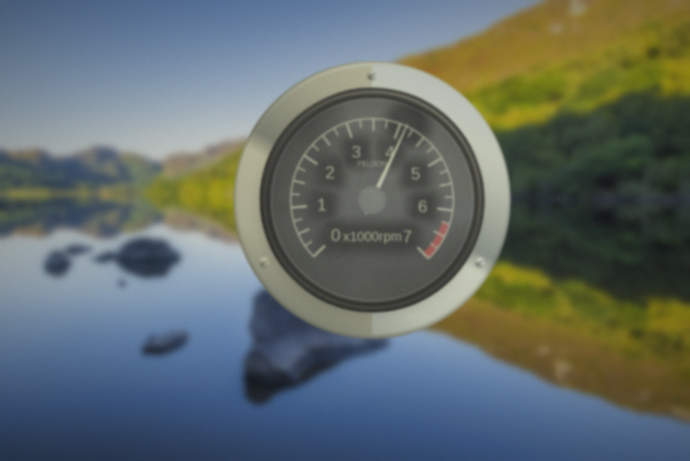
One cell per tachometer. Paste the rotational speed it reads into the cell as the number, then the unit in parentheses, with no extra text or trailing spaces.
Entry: 4125 (rpm)
